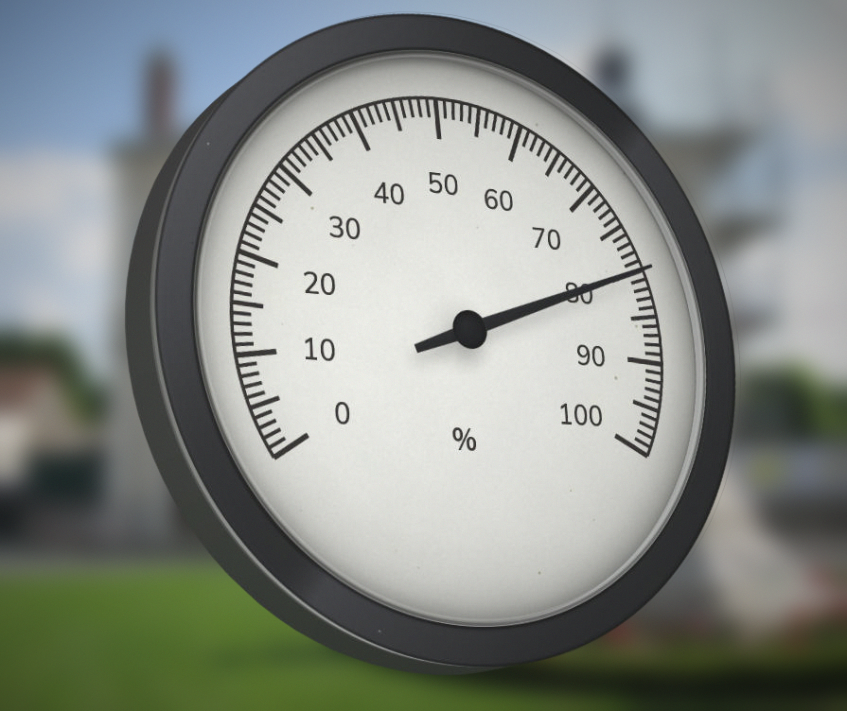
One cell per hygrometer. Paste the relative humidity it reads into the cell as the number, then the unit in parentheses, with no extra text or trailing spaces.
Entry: 80 (%)
